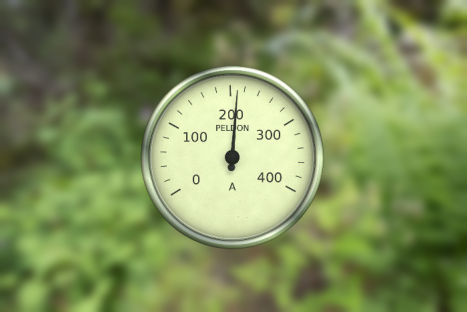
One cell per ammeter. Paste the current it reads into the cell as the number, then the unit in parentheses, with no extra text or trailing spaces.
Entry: 210 (A)
